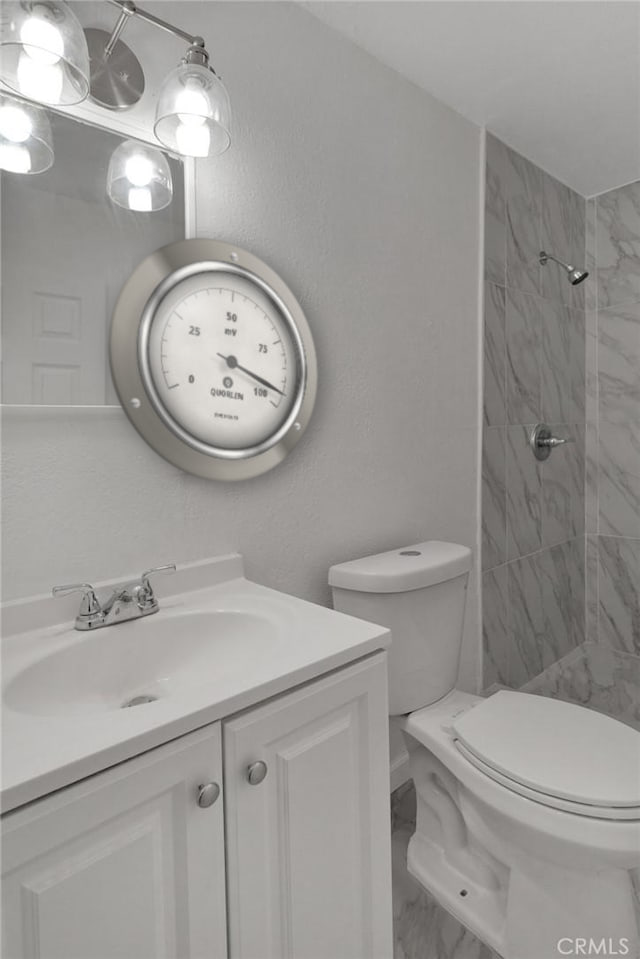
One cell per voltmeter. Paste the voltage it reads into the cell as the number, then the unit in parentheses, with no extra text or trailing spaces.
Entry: 95 (mV)
